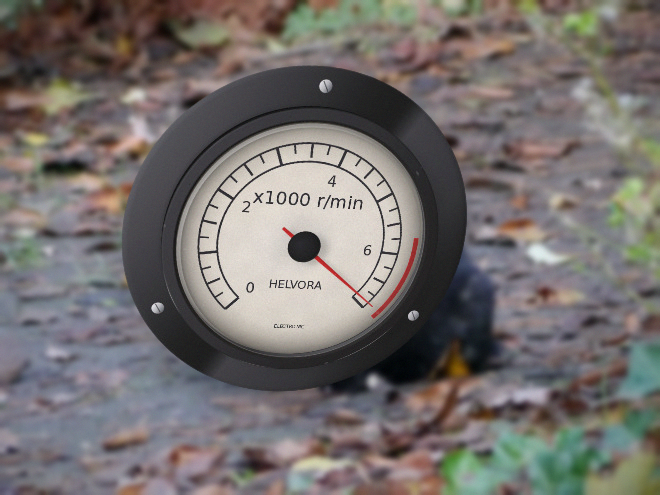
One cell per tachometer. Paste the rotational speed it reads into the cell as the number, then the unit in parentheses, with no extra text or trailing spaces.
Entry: 6875 (rpm)
